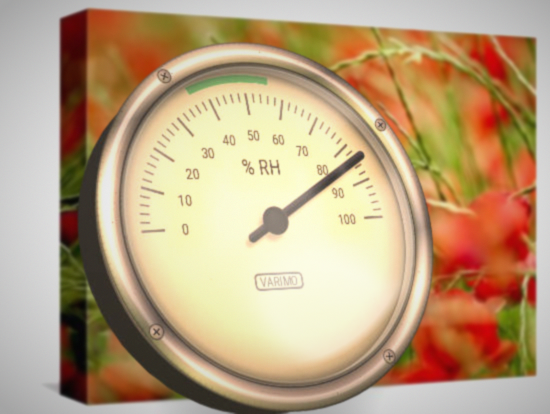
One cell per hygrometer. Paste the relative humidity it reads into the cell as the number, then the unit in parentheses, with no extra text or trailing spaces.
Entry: 84 (%)
